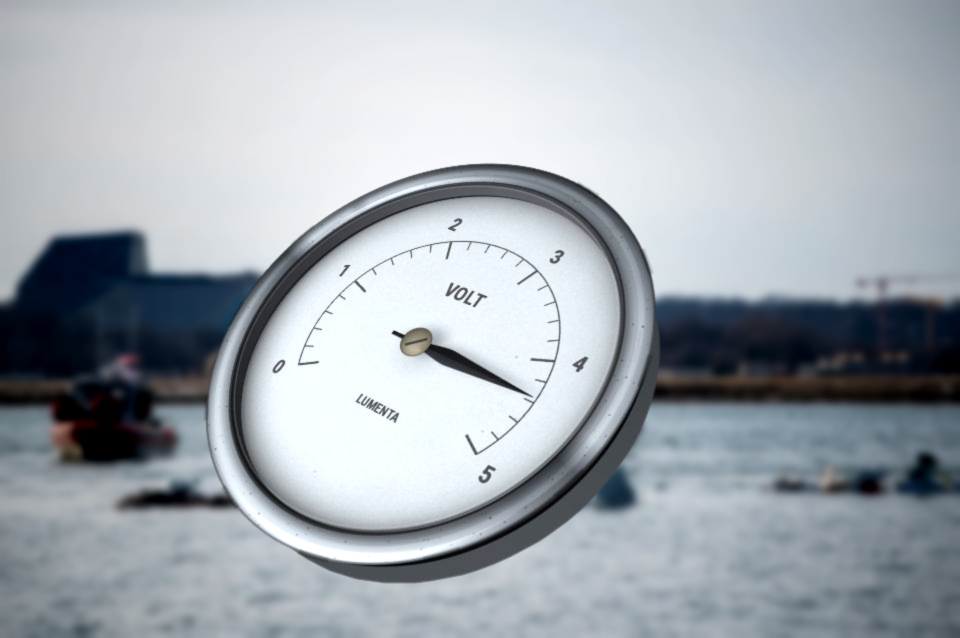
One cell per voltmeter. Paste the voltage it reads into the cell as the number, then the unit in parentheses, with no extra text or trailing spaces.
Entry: 4.4 (V)
